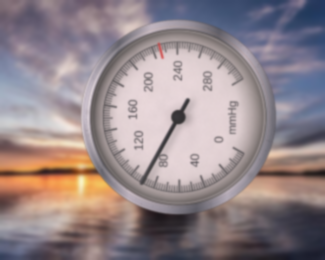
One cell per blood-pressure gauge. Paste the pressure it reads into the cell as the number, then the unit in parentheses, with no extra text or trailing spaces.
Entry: 90 (mmHg)
